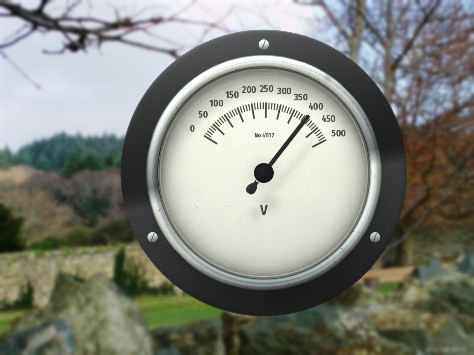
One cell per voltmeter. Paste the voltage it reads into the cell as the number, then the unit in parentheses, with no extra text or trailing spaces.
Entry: 400 (V)
